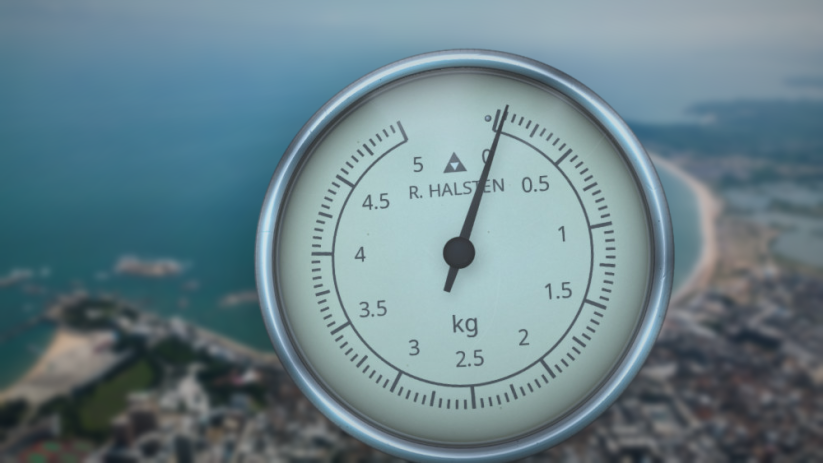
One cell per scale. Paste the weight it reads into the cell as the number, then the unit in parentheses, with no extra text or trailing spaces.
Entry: 0.05 (kg)
